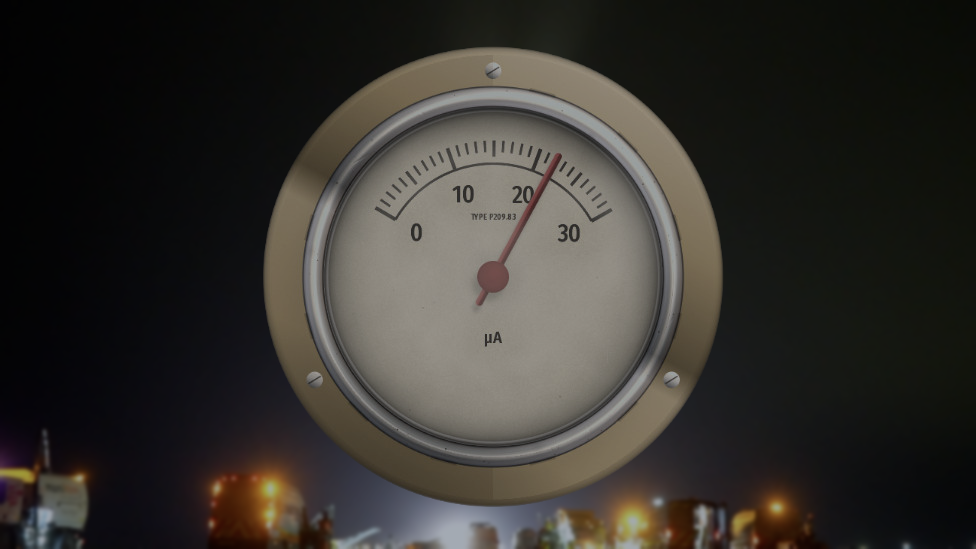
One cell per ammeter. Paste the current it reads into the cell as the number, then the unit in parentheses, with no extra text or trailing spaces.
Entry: 22 (µA)
